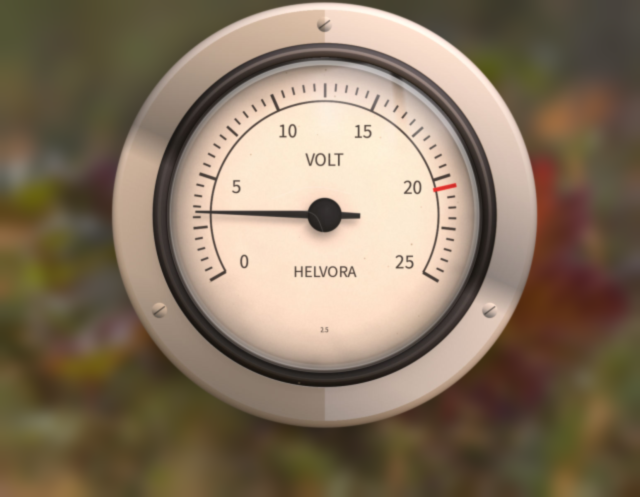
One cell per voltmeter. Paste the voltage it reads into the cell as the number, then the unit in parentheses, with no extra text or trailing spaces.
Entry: 3.25 (V)
